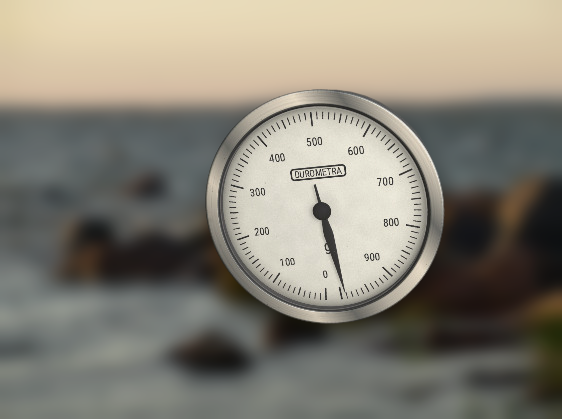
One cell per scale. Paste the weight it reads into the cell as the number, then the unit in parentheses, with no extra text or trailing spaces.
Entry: 990 (g)
